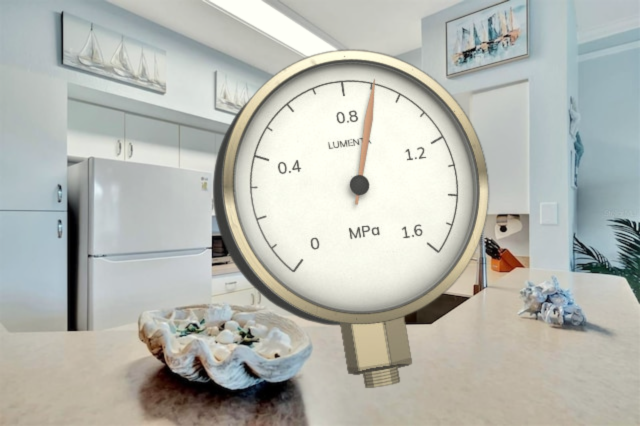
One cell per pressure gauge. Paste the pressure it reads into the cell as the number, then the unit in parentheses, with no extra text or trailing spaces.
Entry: 0.9 (MPa)
